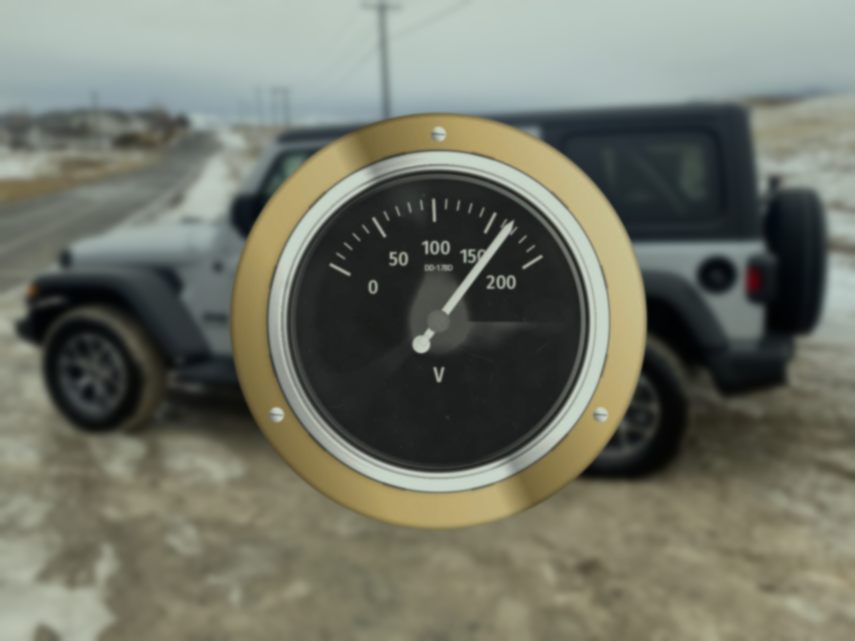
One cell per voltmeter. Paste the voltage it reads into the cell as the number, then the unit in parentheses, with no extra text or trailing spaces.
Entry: 165 (V)
